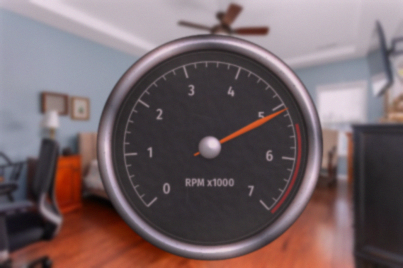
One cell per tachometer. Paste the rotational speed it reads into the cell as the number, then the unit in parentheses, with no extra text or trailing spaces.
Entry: 5100 (rpm)
